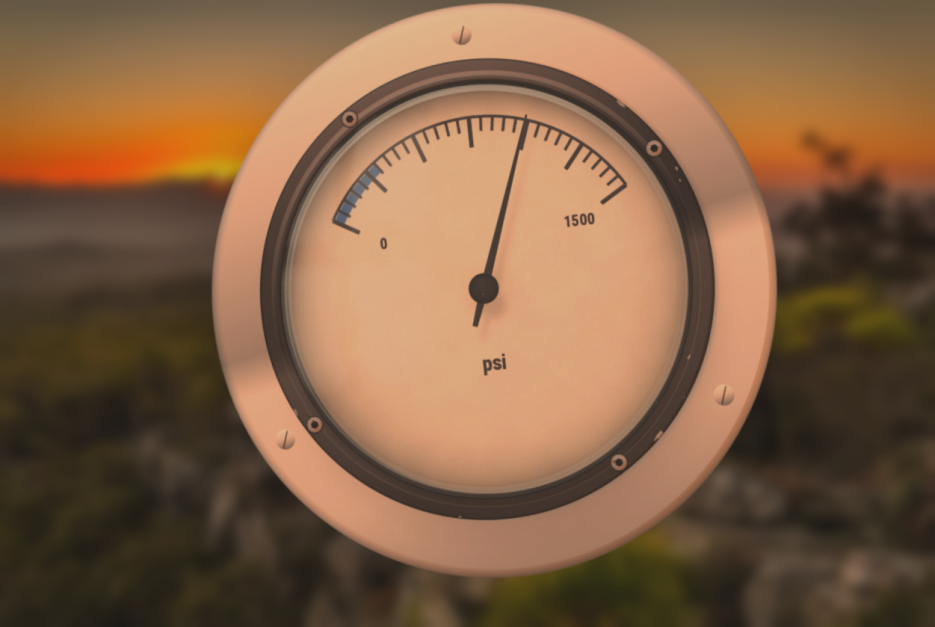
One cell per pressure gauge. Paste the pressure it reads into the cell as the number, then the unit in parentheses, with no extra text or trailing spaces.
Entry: 1000 (psi)
